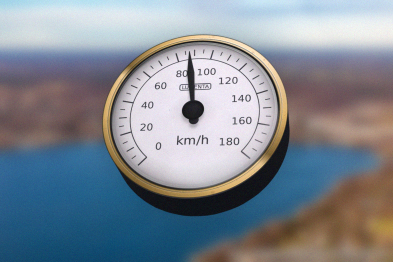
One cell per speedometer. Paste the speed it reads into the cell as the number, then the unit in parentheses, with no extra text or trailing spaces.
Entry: 87.5 (km/h)
